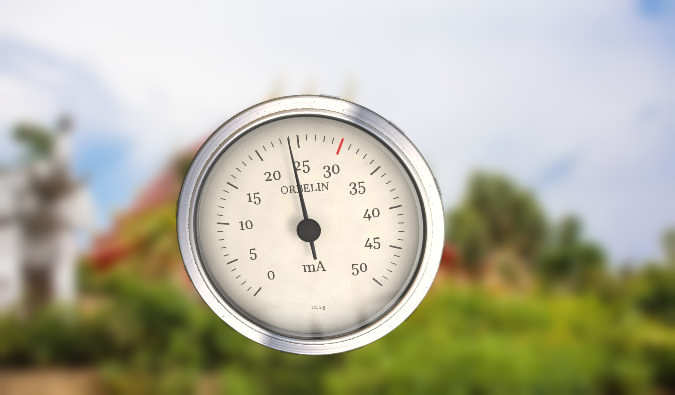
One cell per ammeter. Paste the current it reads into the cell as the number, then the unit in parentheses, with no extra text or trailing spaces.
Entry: 24 (mA)
